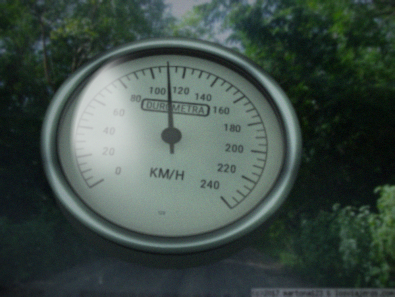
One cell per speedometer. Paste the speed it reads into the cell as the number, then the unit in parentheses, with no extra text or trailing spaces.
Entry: 110 (km/h)
